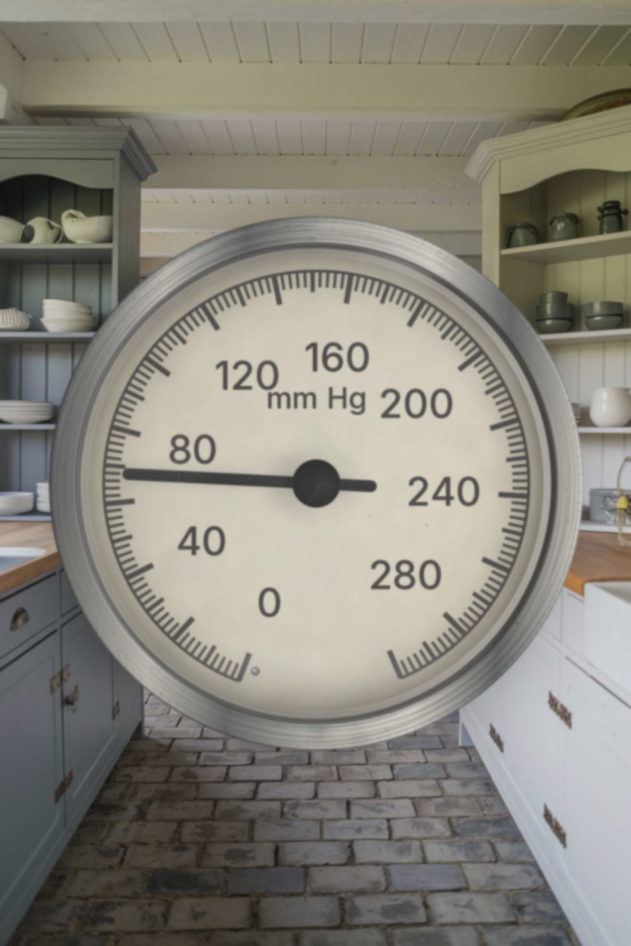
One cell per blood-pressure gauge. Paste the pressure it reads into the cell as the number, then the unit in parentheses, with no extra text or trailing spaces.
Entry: 68 (mmHg)
